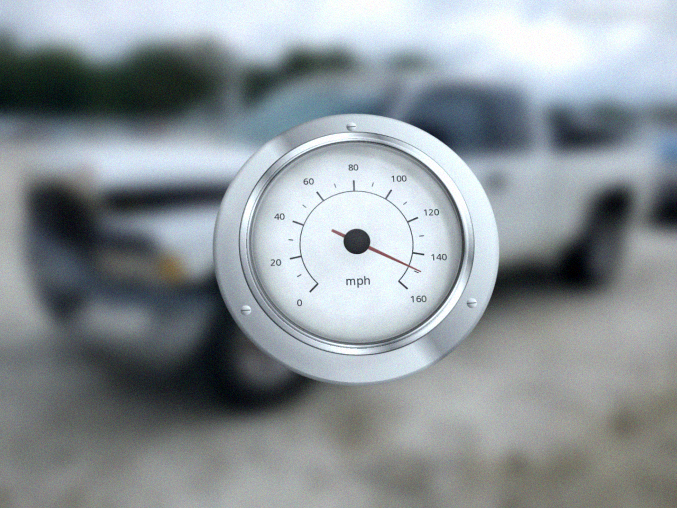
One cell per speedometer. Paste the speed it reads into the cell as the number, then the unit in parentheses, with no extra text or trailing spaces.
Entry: 150 (mph)
